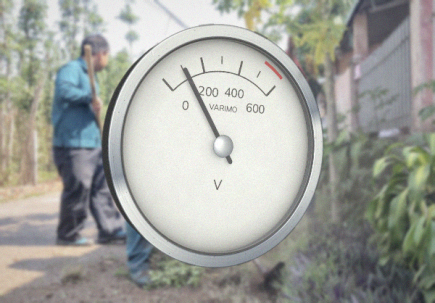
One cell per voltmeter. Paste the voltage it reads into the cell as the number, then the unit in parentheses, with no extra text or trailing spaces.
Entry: 100 (V)
